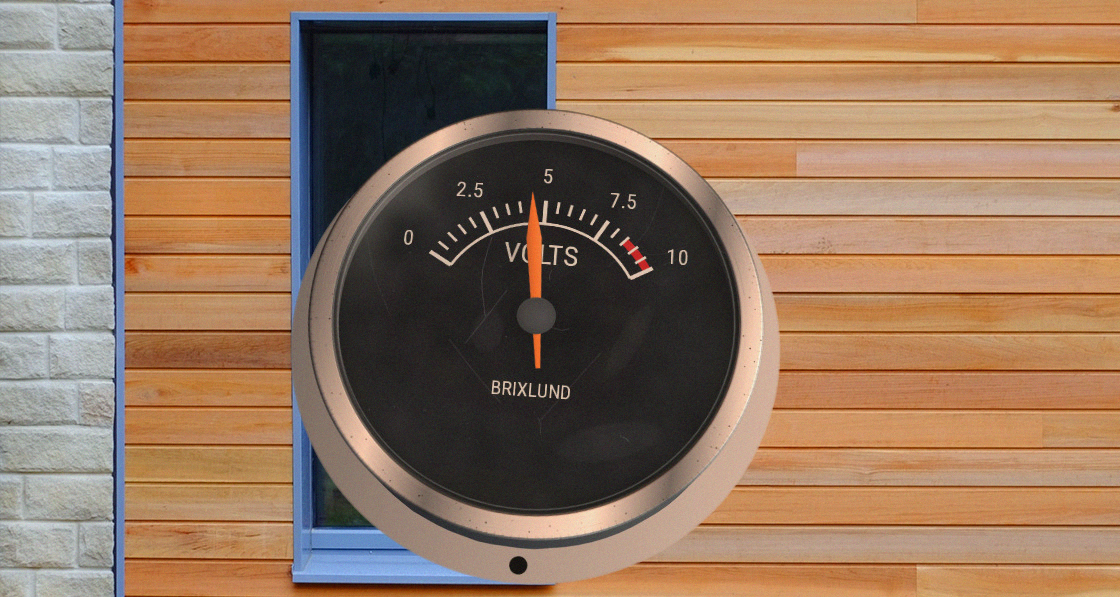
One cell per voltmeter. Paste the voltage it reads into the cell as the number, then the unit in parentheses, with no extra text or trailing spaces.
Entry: 4.5 (V)
